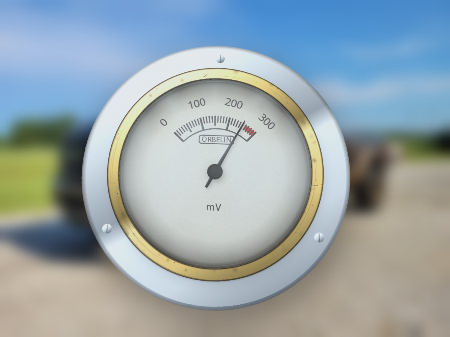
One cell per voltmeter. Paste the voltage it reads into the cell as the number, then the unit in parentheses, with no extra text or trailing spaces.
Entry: 250 (mV)
